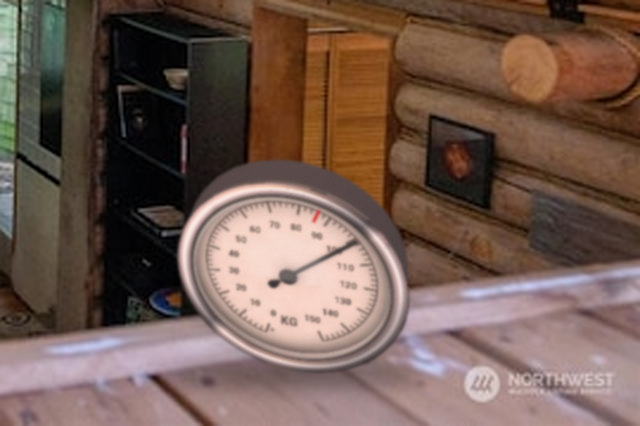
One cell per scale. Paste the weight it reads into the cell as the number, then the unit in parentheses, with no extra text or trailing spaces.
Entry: 100 (kg)
